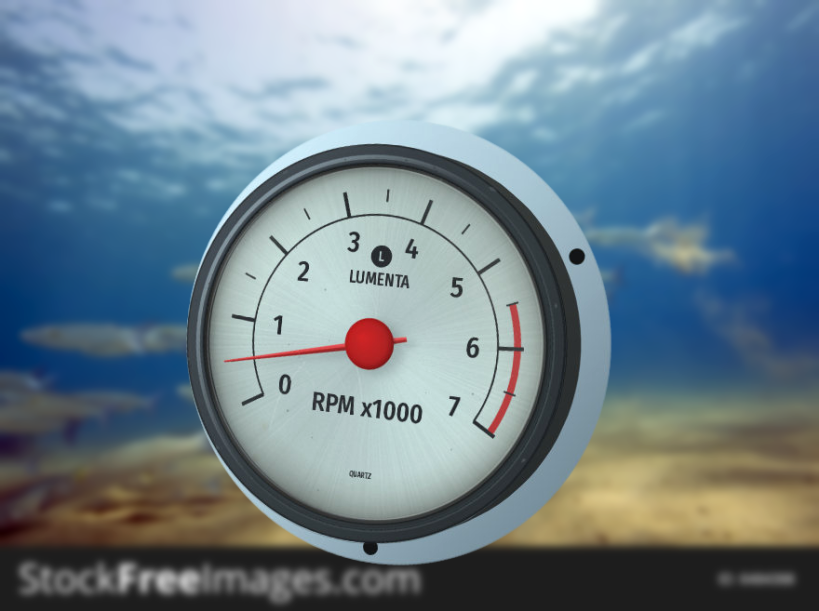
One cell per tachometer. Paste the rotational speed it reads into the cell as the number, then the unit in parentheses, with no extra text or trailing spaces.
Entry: 500 (rpm)
